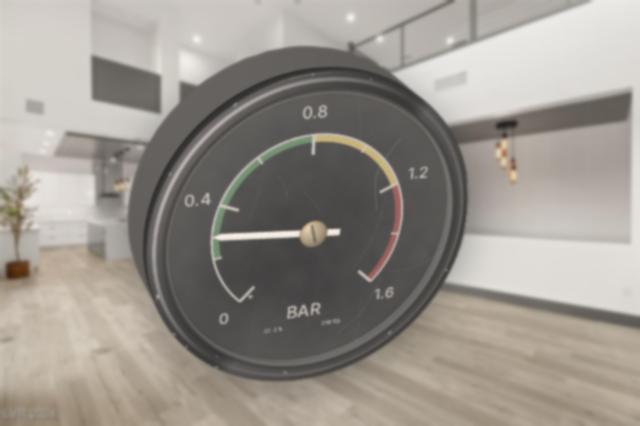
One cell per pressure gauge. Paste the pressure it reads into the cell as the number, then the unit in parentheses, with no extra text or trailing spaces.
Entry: 0.3 (bar)
